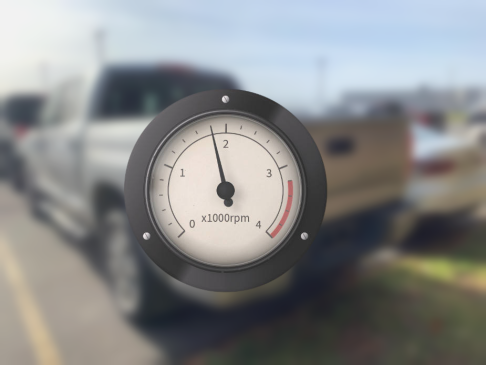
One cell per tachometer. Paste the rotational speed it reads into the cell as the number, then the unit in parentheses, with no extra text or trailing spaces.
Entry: 1800 (rpm)
